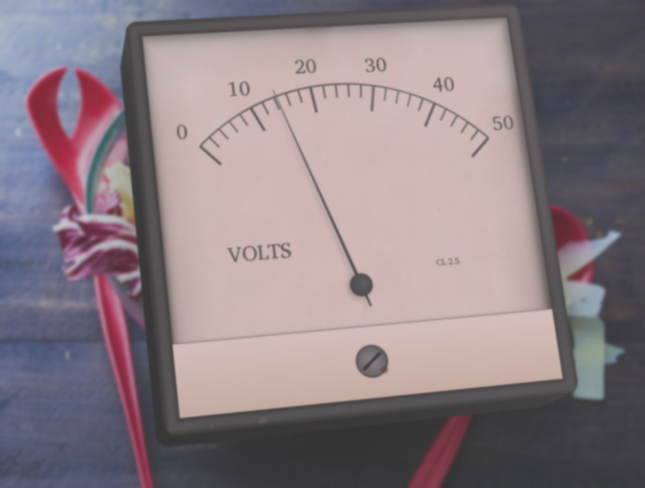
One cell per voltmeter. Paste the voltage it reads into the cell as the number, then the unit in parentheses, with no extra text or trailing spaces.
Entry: 14 (V)
